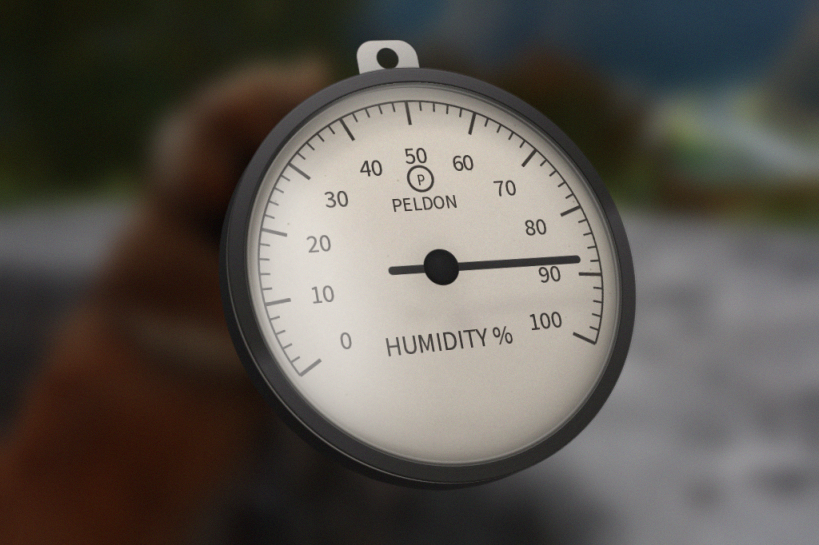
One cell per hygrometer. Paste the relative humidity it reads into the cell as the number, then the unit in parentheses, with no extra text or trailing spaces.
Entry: 88 (%)
